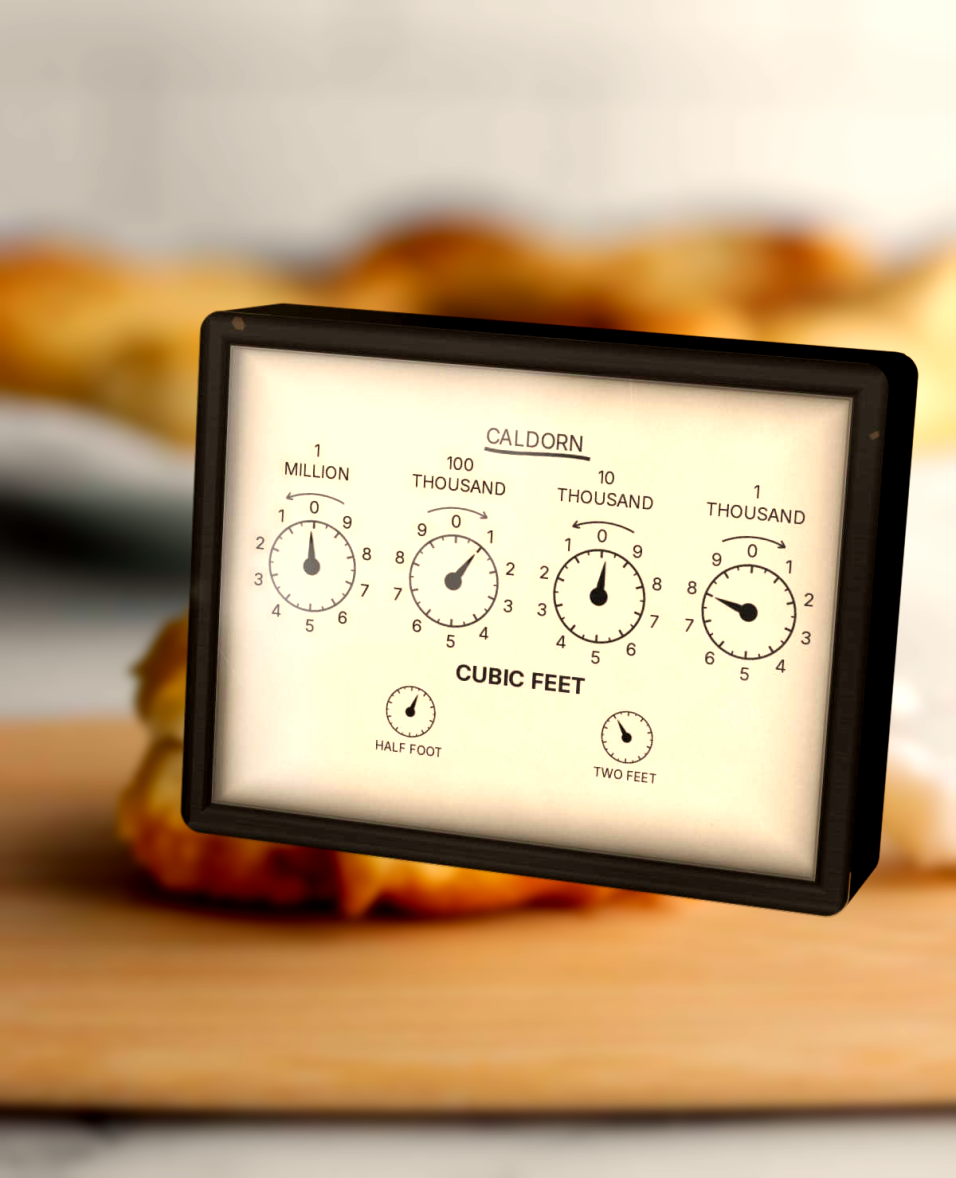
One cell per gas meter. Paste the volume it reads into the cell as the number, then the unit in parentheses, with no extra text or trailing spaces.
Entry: 9800 (ft³)
